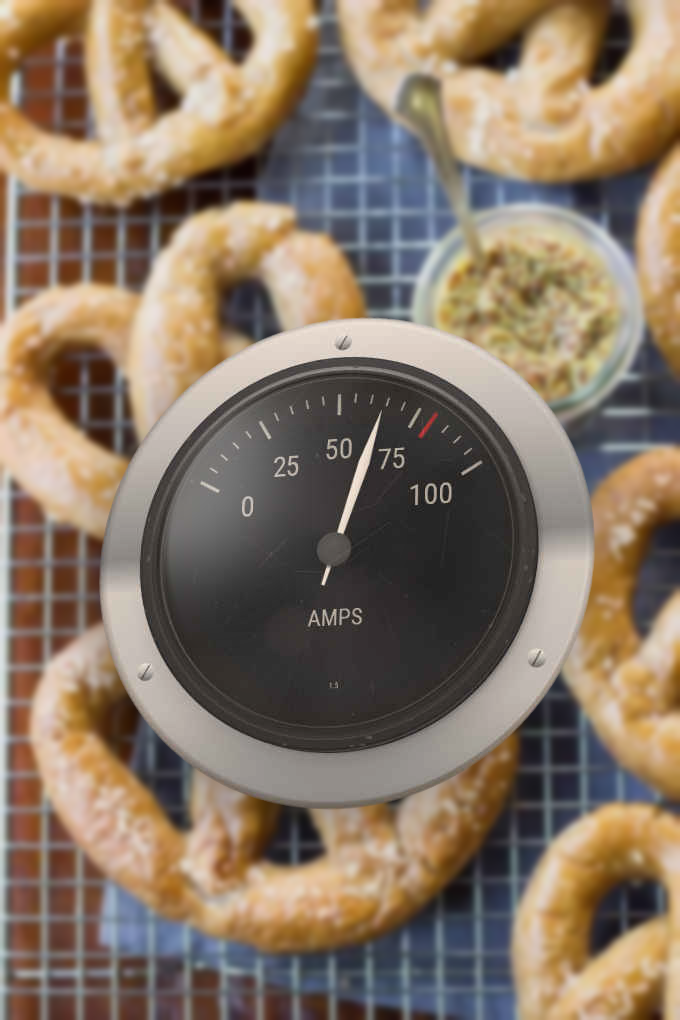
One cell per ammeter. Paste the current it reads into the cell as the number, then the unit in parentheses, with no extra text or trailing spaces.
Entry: 65 (A)
